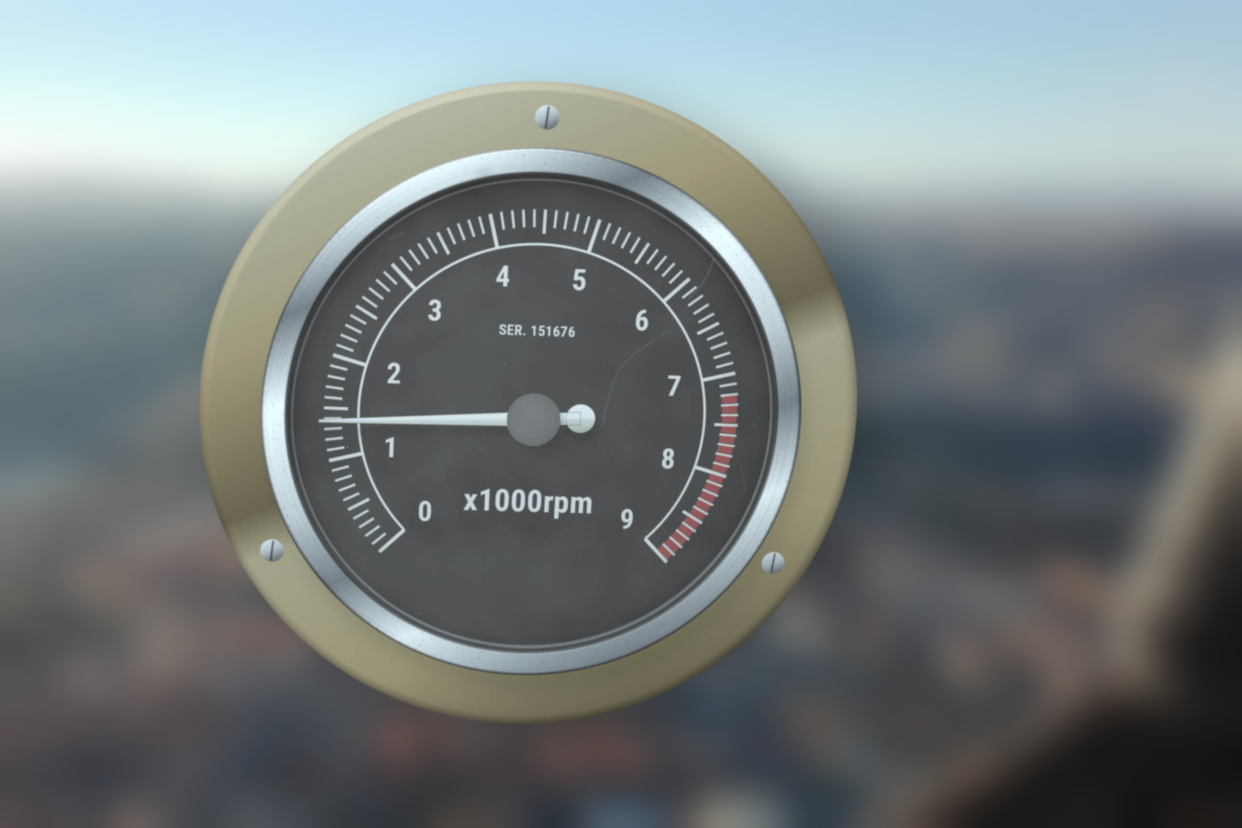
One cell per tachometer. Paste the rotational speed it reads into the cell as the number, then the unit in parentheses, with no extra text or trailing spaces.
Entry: 1400 (rpm)
